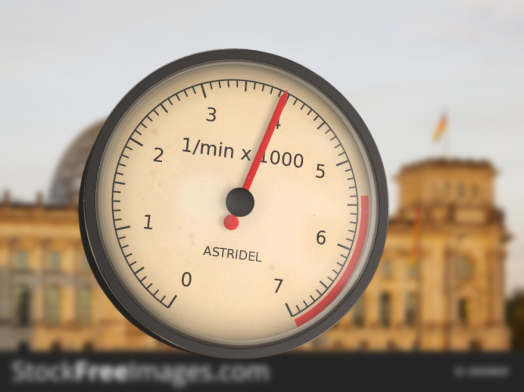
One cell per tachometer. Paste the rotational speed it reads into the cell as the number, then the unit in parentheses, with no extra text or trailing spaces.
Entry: 3950 (rpm)
